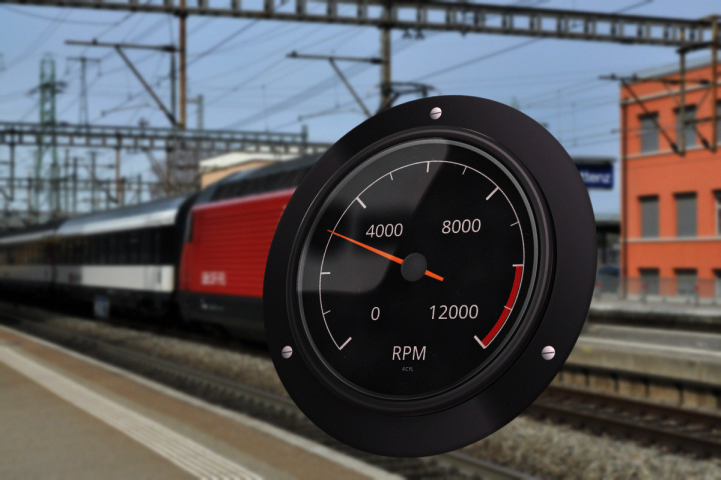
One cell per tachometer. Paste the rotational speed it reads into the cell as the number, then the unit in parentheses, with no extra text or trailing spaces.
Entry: 3000 (rpm)
